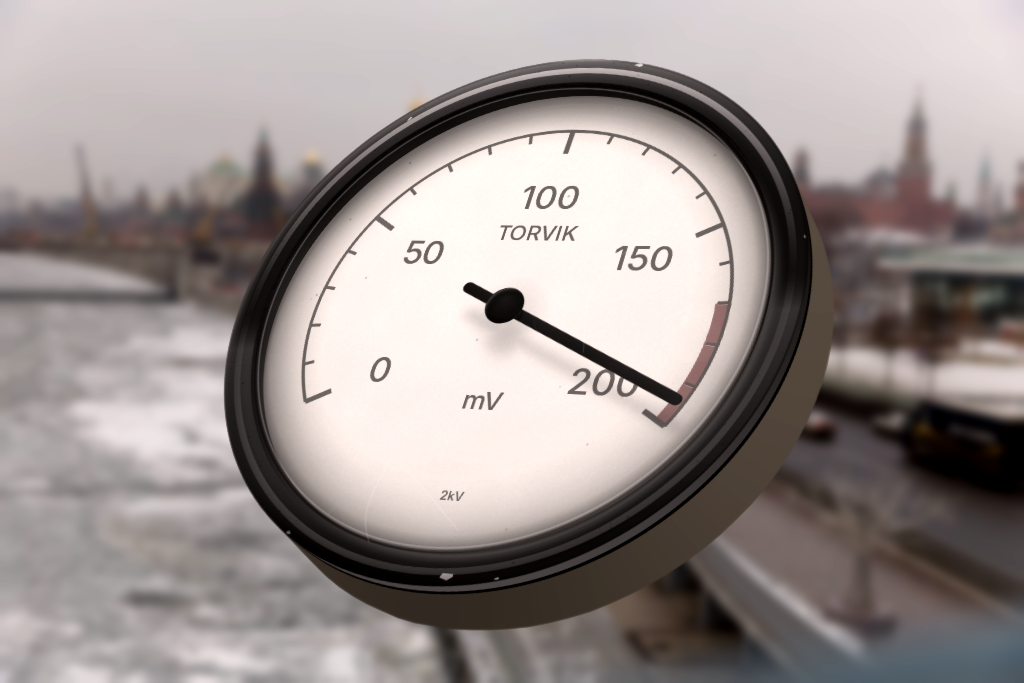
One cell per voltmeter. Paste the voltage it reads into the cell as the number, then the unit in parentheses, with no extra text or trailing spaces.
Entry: 195 (mV)
